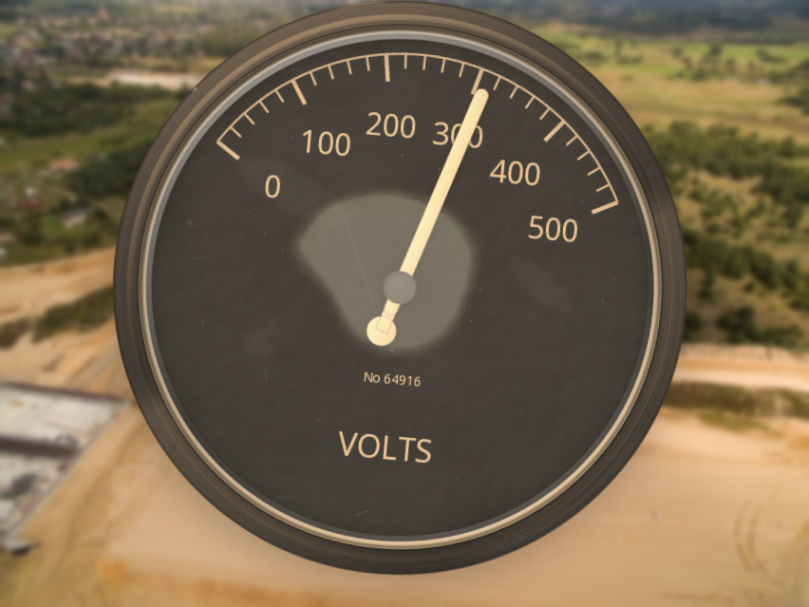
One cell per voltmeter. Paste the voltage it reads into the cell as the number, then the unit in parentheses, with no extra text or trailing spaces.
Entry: 310 (V)
